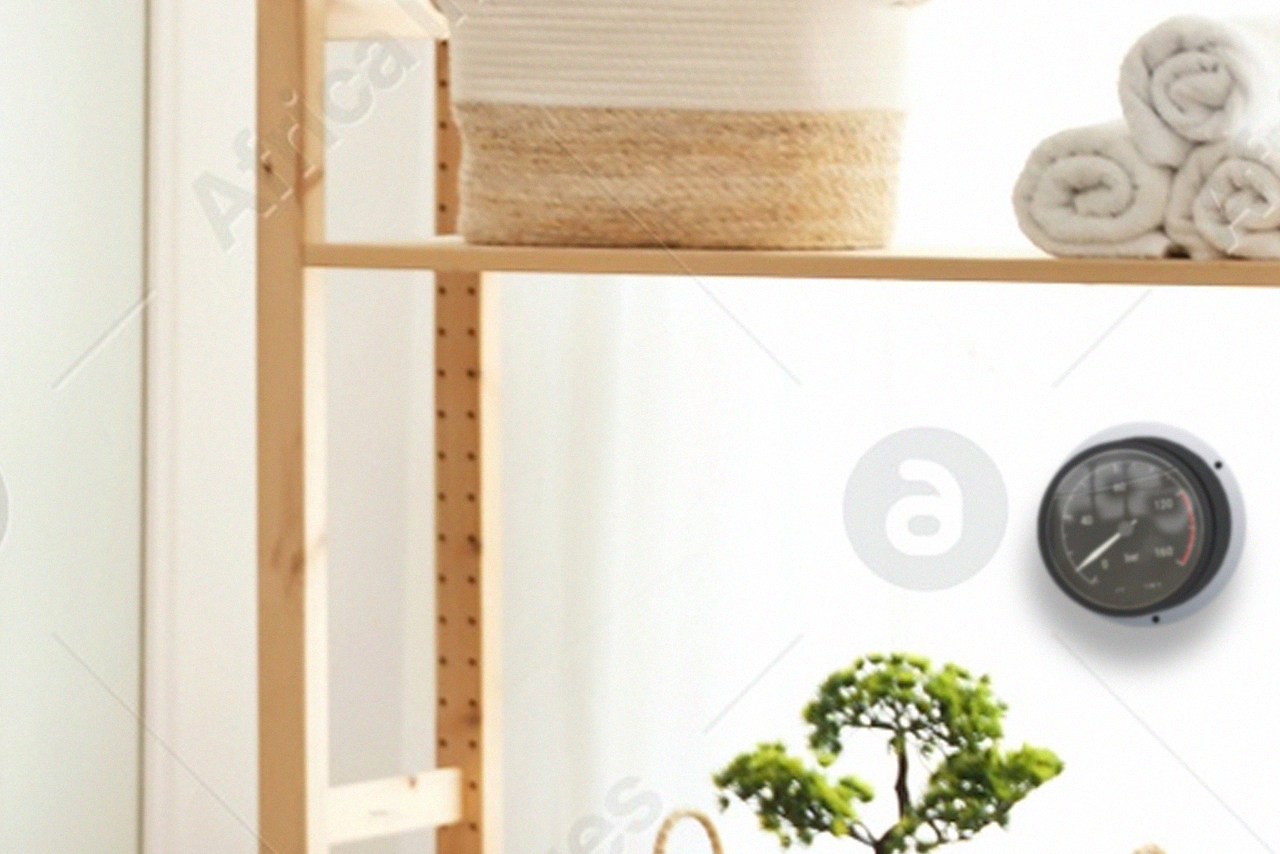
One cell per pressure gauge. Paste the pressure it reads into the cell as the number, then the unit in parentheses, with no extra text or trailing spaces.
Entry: 10 (bar)
